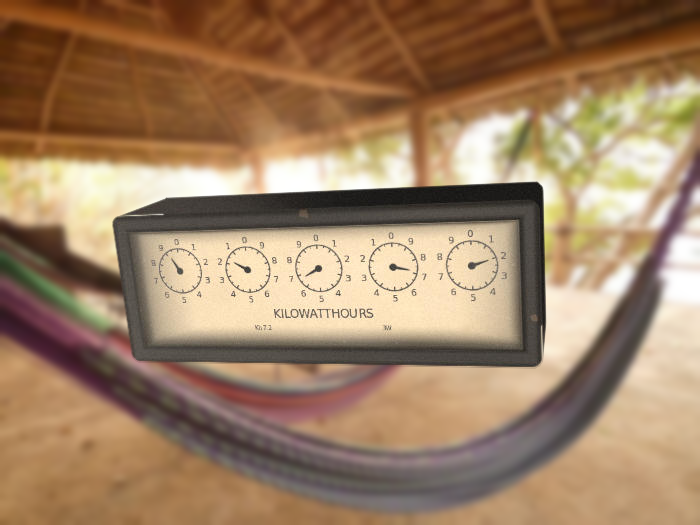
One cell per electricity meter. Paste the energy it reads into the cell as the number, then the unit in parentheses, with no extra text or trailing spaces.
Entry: 91672 (kWh)
